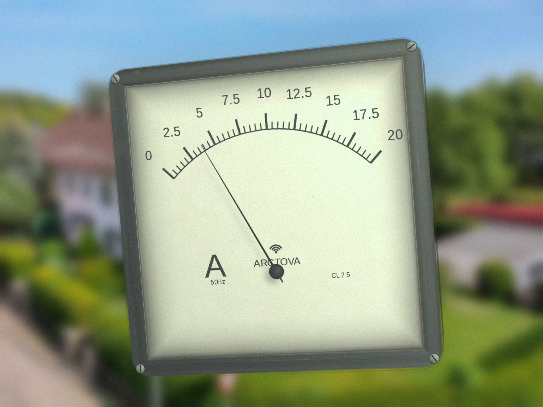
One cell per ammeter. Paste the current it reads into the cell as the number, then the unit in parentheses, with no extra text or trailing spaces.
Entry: 4 (A)
